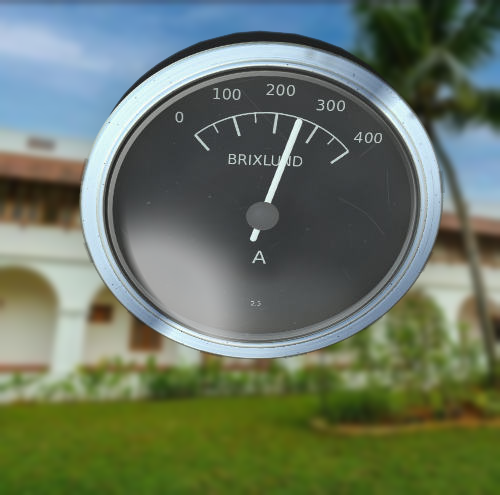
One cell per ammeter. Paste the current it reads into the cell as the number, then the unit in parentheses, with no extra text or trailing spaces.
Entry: 250 (A)
